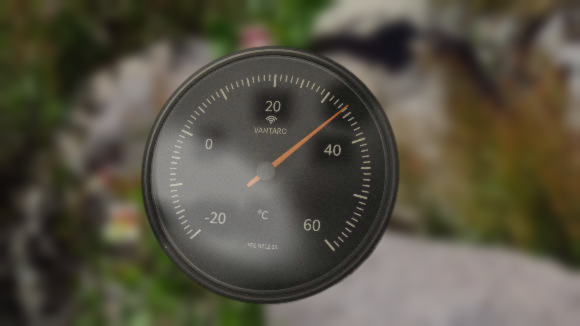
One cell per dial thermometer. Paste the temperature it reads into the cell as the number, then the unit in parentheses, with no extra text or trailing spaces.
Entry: 34 (°C)
